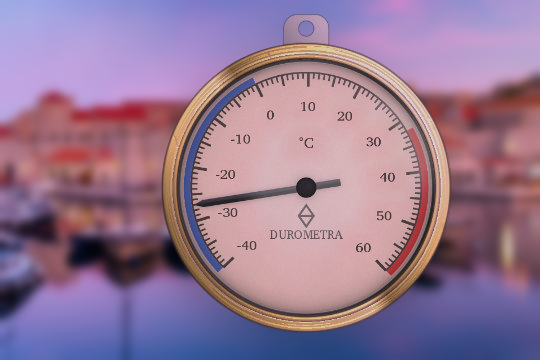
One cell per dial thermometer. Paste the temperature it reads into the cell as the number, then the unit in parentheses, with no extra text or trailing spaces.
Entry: -27 (°C)
